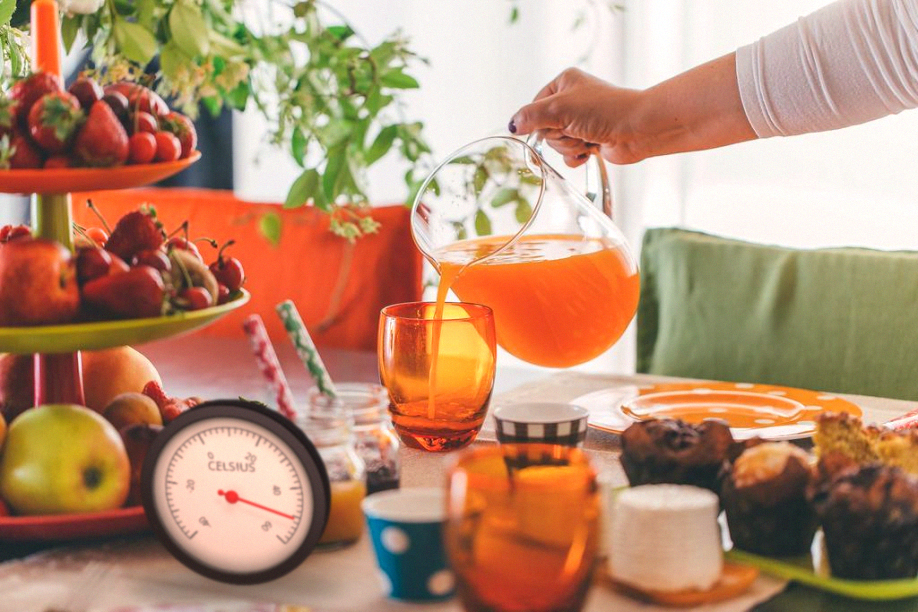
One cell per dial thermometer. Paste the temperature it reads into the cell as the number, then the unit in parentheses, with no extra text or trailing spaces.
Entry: 50 (°C)
